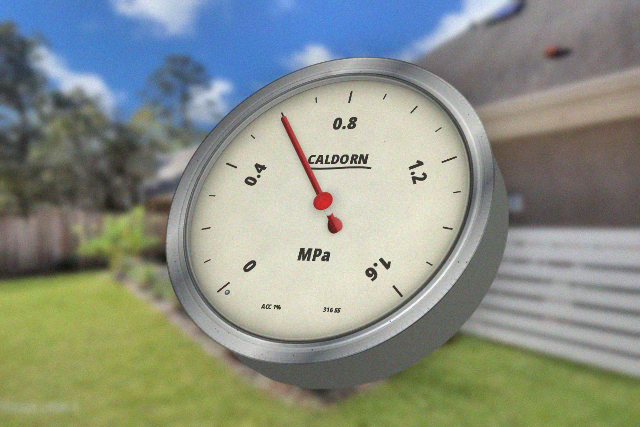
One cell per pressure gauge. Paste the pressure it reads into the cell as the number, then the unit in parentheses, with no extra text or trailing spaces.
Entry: 0.6 (MPa)
